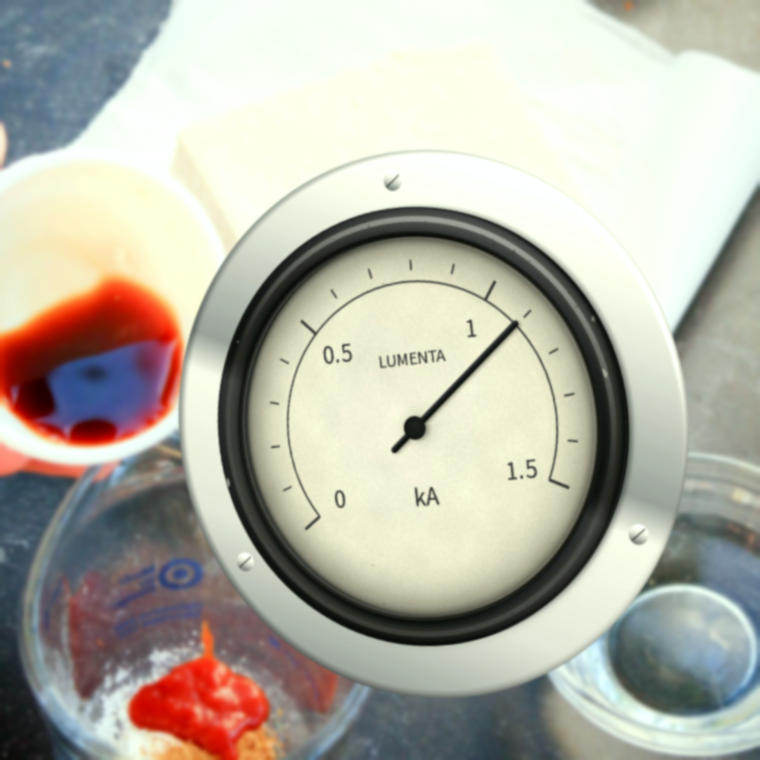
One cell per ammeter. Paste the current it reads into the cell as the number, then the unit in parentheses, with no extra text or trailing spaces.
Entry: 1.1 (kA)
